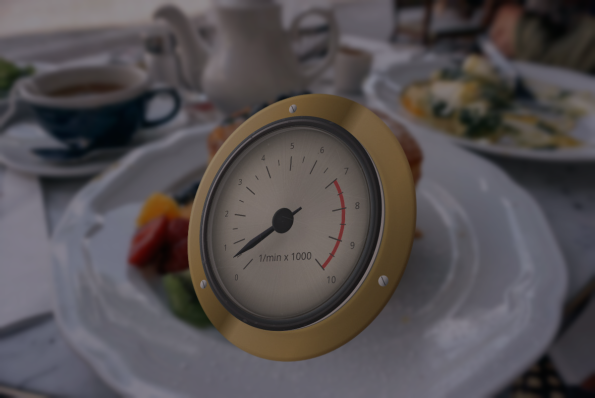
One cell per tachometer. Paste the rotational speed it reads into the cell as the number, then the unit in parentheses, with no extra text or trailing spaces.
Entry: 500 (rpm)
